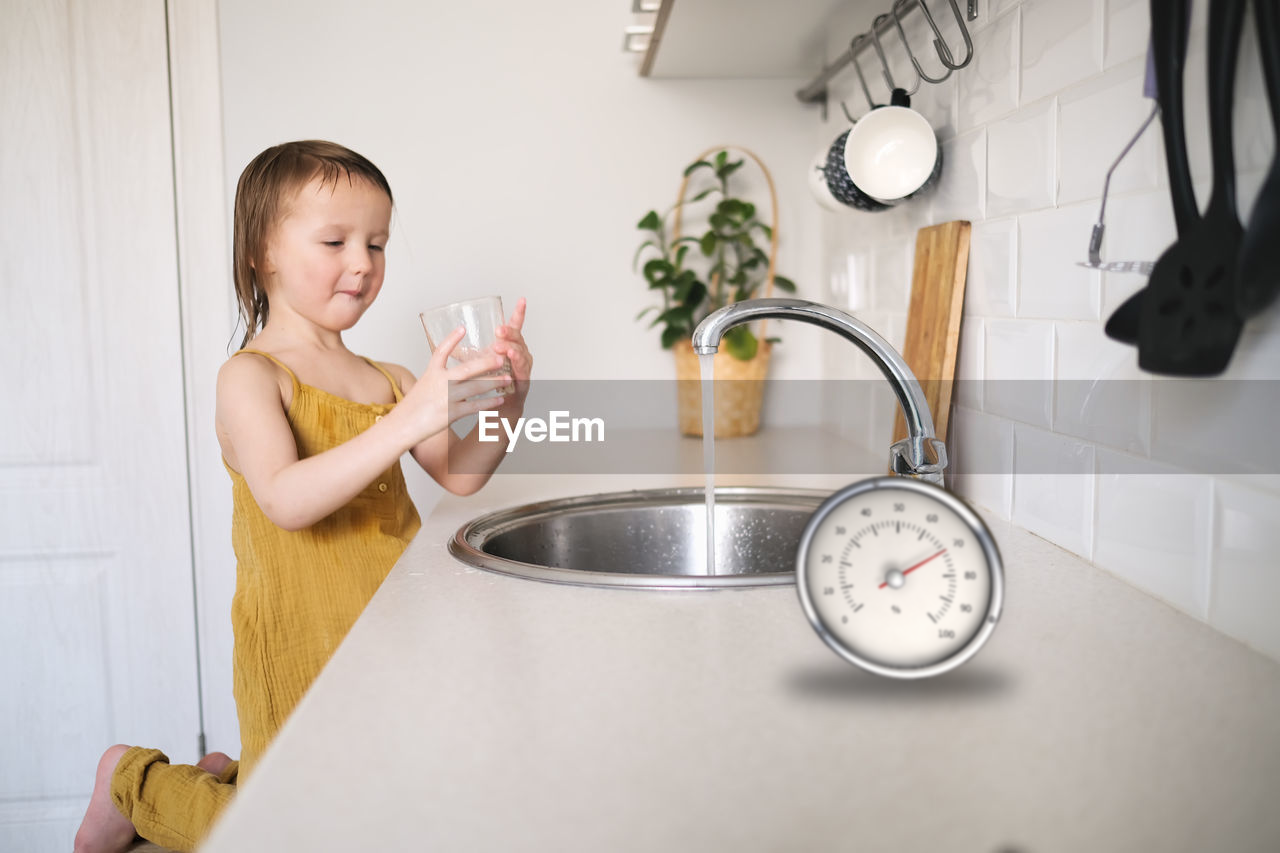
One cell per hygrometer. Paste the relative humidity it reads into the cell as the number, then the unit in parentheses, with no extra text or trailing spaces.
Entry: 70 (%)
